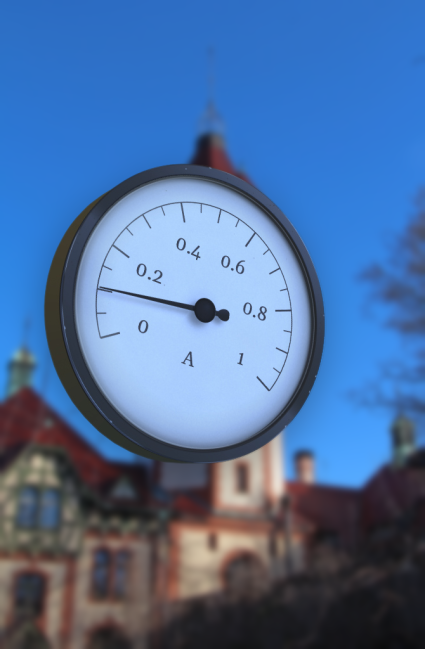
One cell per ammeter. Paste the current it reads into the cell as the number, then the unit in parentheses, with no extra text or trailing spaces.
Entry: 0.1 (A)
